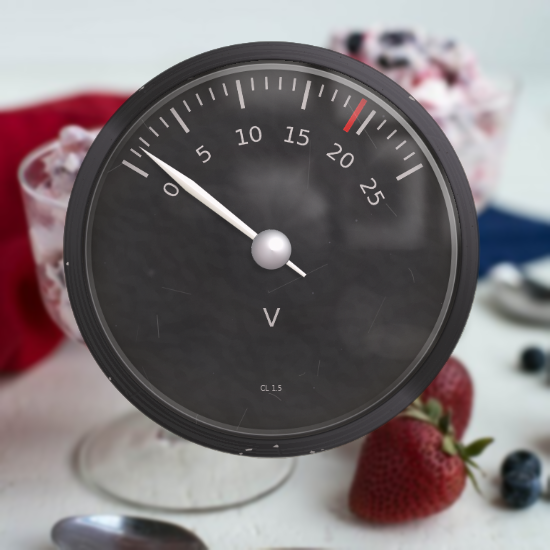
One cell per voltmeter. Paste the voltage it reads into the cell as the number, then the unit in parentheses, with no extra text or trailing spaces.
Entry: 1.5 (V)
